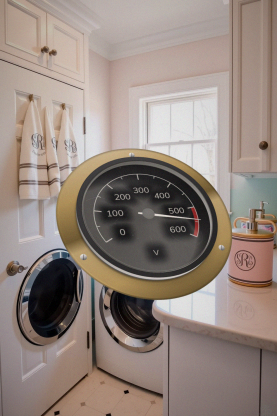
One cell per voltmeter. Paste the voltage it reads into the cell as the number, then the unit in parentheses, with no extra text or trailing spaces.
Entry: 550 (V)
